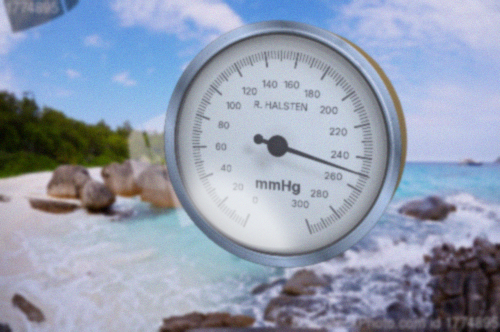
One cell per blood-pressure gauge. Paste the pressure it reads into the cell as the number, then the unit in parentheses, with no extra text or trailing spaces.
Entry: 250 (mmHg)
